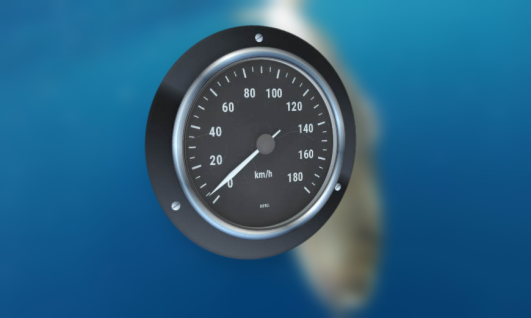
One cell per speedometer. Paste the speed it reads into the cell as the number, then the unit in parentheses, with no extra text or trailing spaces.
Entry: 5 (km/h)
